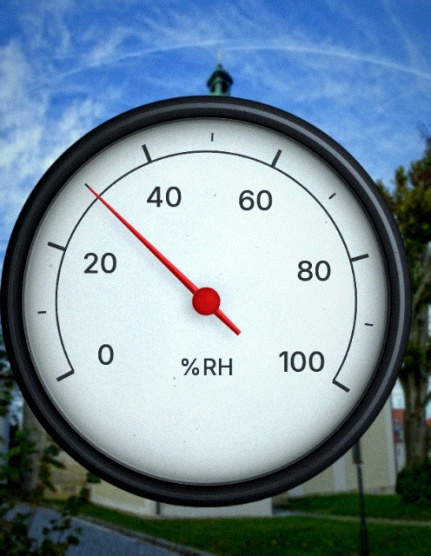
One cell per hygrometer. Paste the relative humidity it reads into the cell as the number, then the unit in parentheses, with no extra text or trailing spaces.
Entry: 30 (%)
